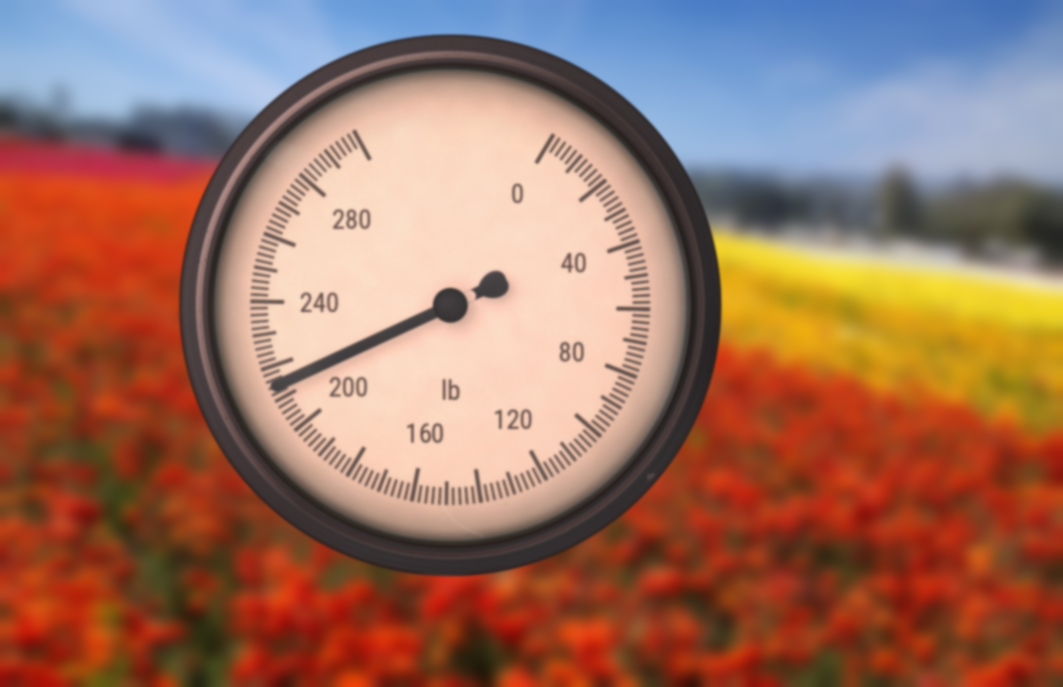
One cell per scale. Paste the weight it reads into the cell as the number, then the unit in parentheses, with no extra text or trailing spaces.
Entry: 214 (lb)
